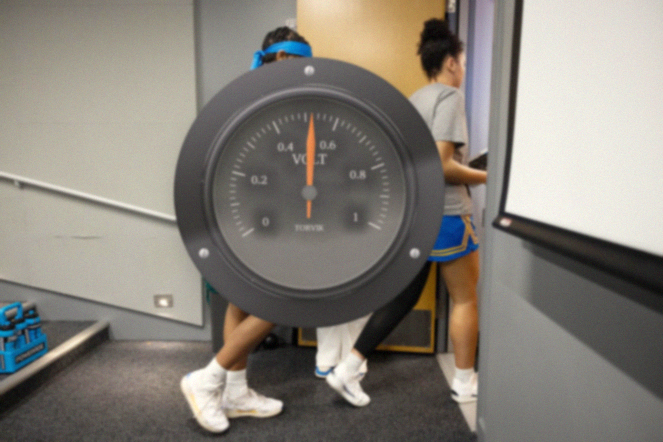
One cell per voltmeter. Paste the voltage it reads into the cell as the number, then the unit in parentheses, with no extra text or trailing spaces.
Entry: 0.52 (V)
